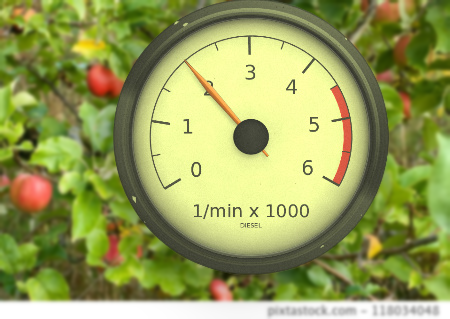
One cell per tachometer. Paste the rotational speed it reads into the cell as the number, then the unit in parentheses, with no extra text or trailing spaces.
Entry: 2000 (rpm)
